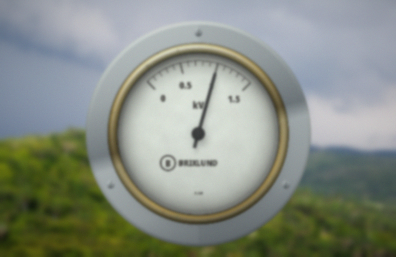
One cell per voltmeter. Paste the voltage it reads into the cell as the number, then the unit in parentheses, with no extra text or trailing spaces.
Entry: 1 (kV)
